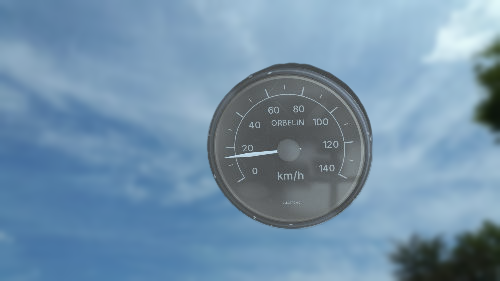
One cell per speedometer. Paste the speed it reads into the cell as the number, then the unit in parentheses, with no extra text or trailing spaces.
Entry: 15 (km/h)
